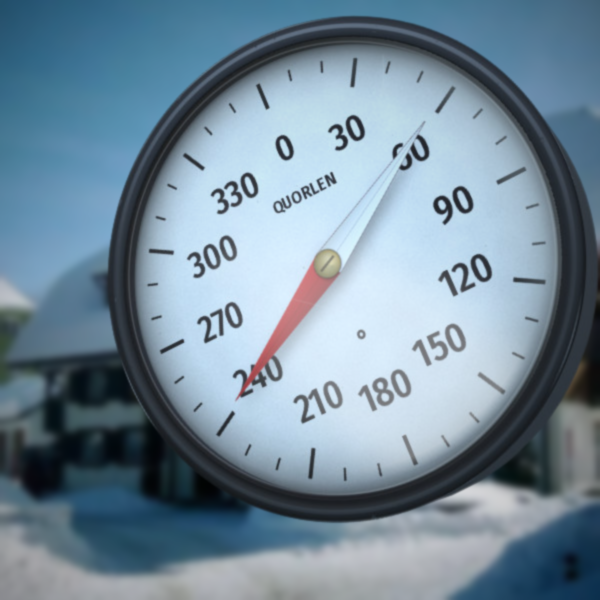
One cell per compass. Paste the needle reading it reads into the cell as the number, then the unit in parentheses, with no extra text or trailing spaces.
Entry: 240 (°)
